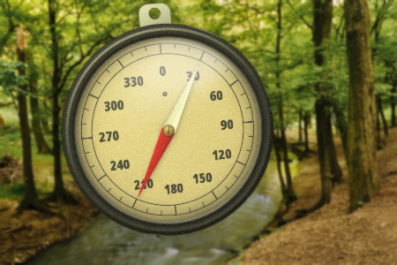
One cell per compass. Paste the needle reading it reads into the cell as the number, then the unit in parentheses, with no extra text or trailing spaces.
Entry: 210 (°)
